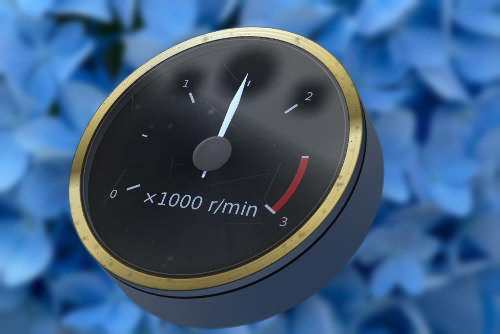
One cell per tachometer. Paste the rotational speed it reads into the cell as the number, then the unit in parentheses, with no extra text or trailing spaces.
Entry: 1500 (rpm)
